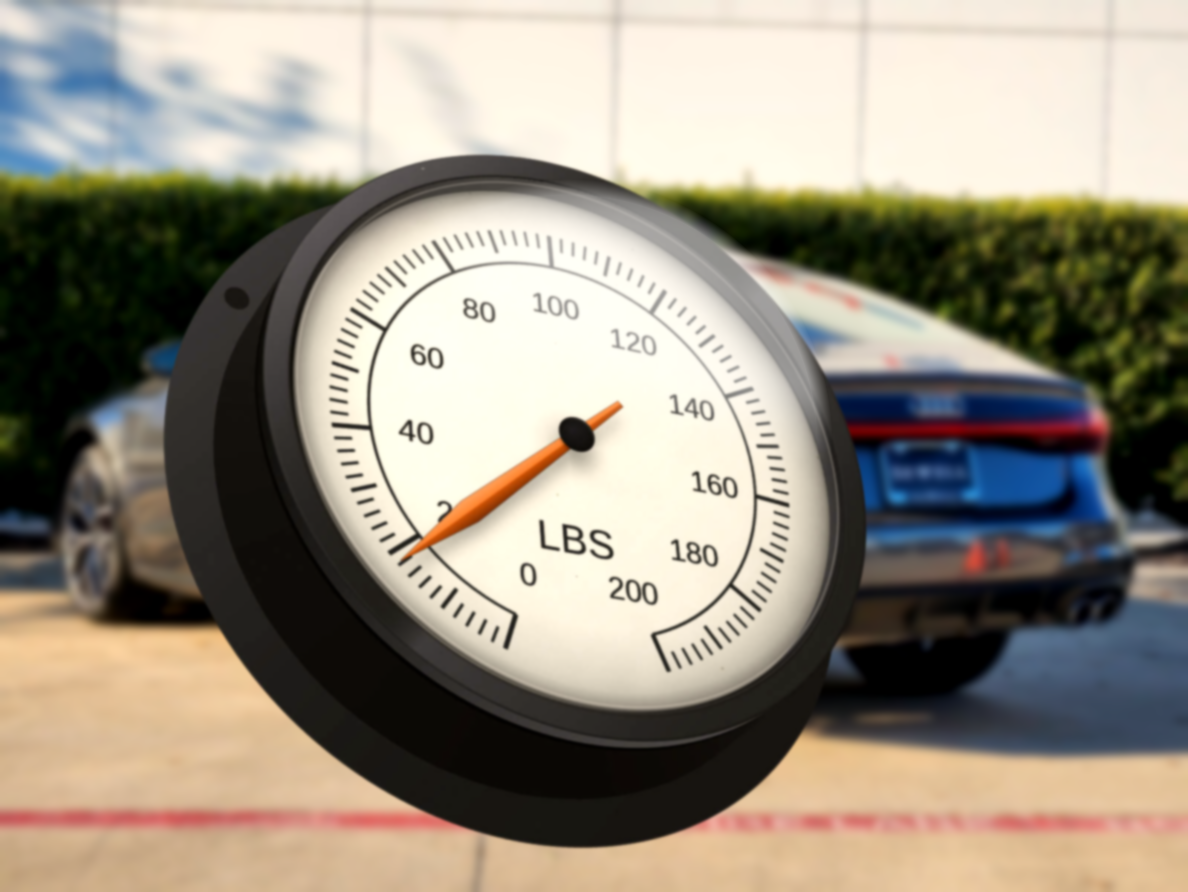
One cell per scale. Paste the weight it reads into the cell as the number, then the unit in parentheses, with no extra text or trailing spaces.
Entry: 18 (lb)
